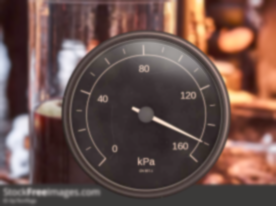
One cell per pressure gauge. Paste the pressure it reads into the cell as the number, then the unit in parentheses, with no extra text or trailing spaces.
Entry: 150 (kPa)
